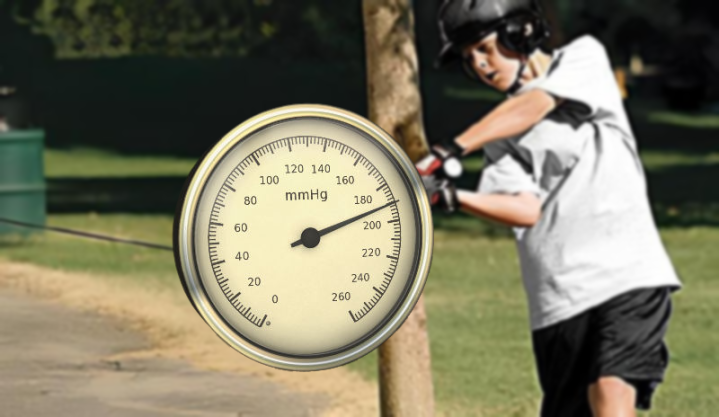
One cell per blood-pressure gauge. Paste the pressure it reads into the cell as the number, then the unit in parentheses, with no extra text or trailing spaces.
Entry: 190 (mmHg)
